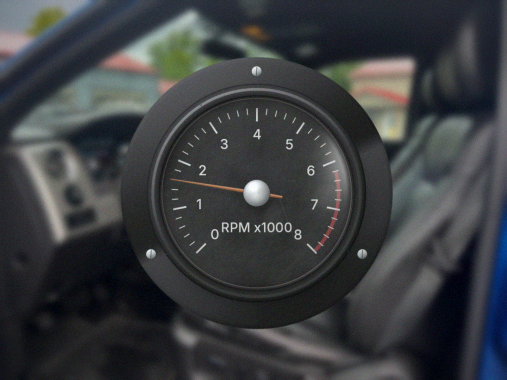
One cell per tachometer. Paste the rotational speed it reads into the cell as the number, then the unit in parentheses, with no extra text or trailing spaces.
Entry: 1600 (rpm)
